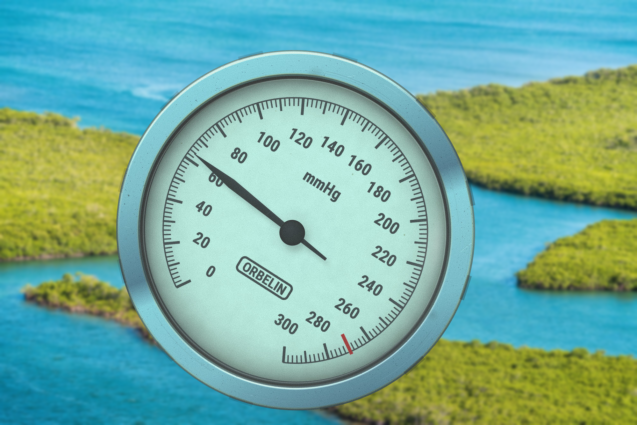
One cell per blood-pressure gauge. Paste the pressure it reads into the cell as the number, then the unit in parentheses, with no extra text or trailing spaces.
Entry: 64 (mmHg)
